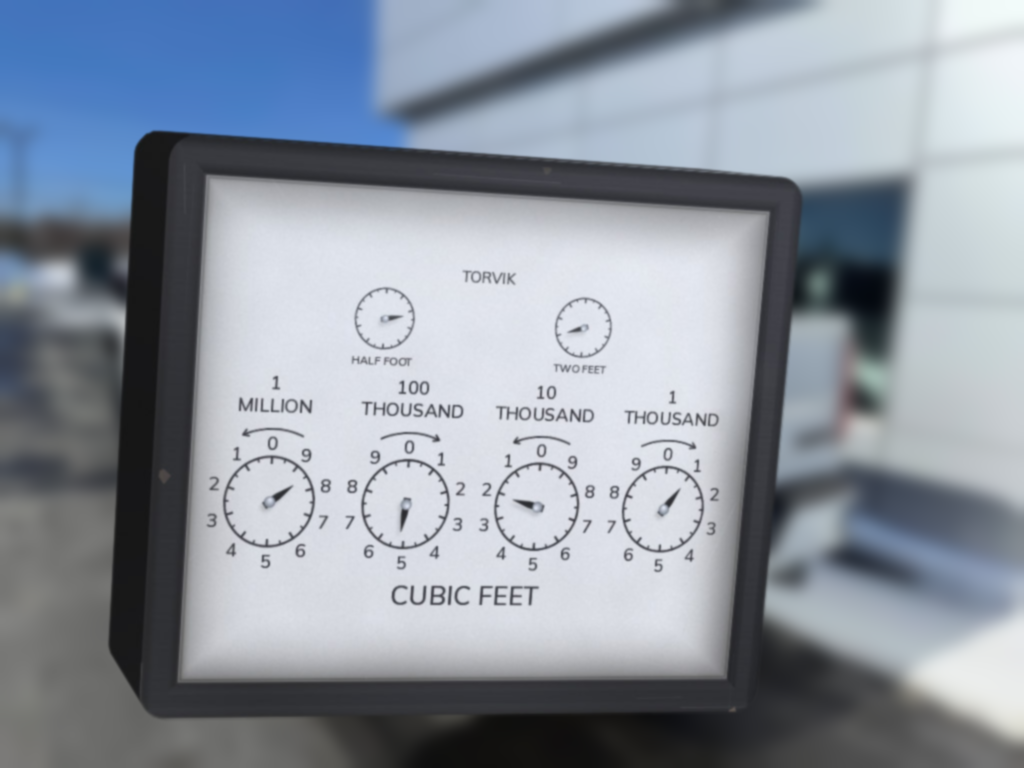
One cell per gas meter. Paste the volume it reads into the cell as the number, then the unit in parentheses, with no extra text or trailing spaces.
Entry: 852100 (ft³)
